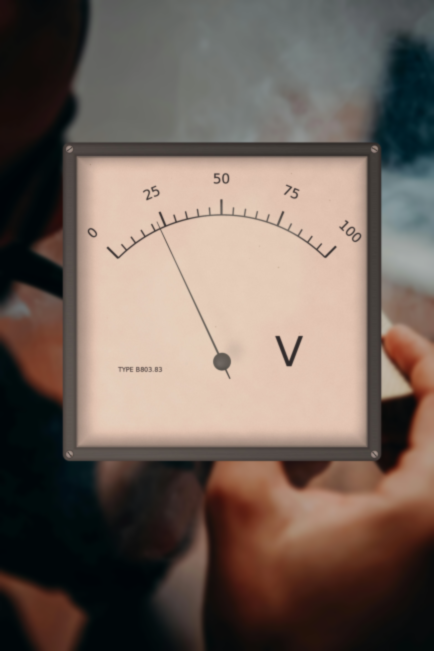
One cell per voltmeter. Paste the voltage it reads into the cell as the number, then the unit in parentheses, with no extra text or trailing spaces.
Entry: 22.5 (V)
